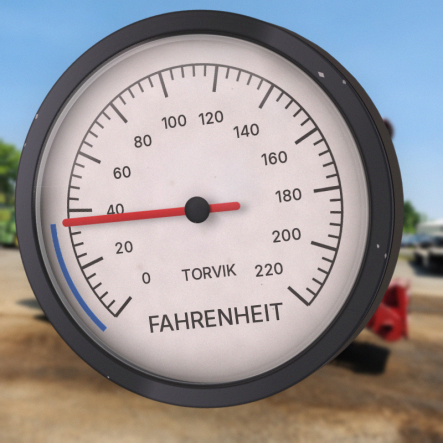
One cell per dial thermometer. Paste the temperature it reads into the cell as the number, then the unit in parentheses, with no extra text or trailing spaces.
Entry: 36 (°F)
